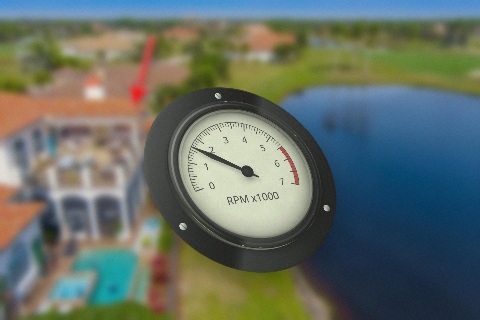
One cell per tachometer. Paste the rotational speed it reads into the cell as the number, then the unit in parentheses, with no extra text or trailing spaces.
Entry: 1500 (rpm)
